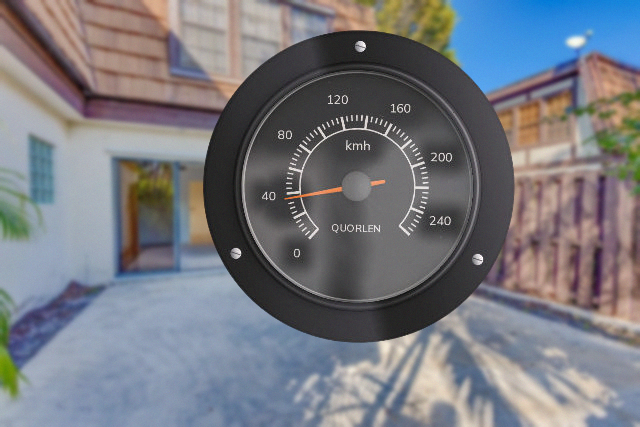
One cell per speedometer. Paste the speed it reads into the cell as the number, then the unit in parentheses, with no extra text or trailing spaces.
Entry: 36 (km/h)
